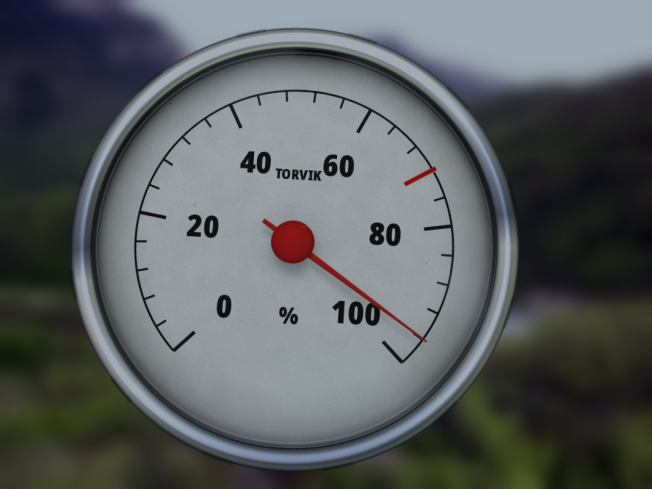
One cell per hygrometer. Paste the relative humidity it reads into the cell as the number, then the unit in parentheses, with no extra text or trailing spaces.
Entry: 96 (%)
